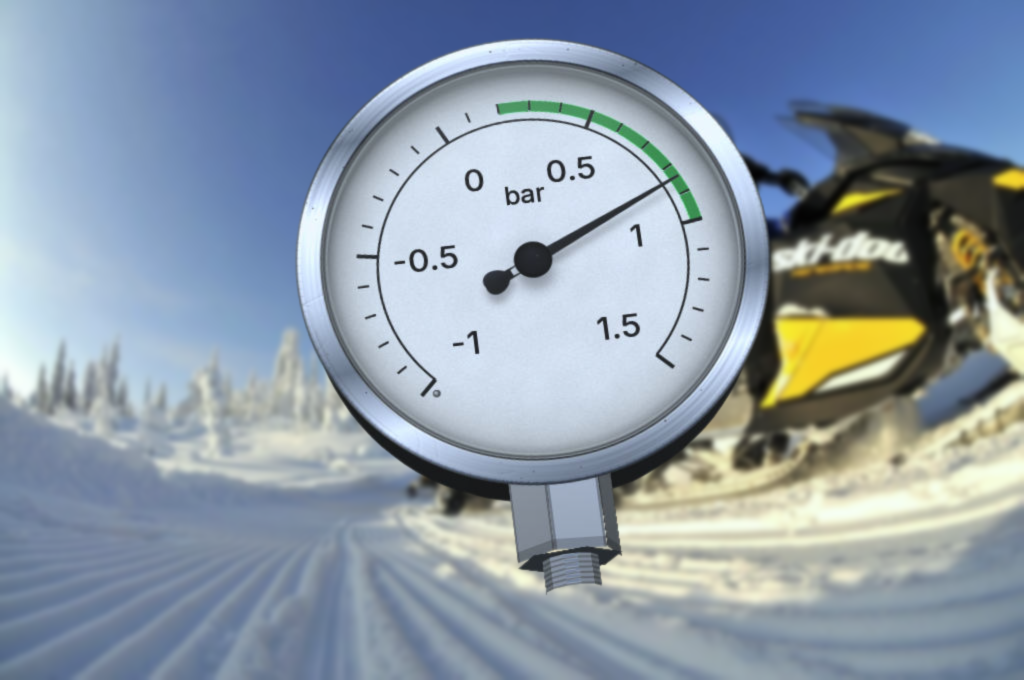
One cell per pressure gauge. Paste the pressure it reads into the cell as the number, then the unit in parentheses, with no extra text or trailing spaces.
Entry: 0.85 (bar)
